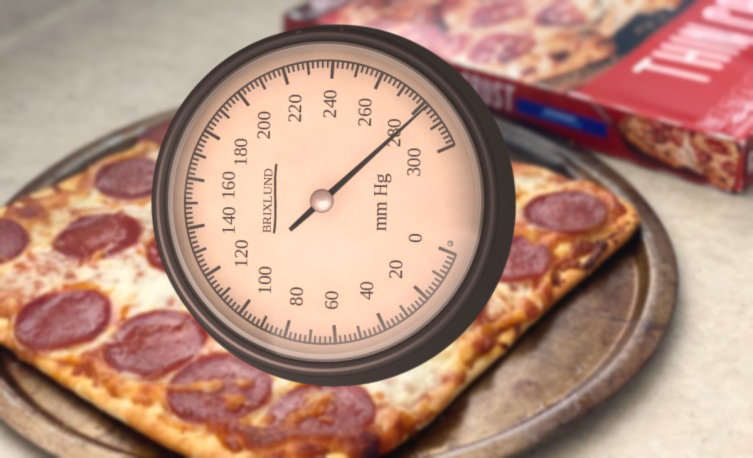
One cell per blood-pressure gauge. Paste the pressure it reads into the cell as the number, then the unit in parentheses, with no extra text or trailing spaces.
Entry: 282 (mmHg)
